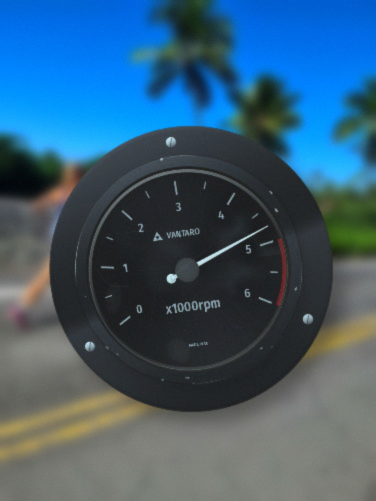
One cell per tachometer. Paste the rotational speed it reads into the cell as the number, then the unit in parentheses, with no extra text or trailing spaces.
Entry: 4750 (rpm)
